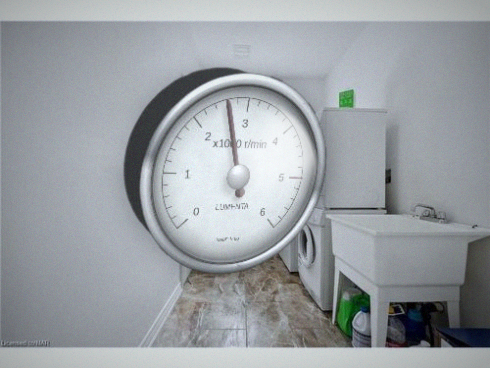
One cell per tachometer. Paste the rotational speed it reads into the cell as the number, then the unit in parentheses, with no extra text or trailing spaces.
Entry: 2600 (rpm)
